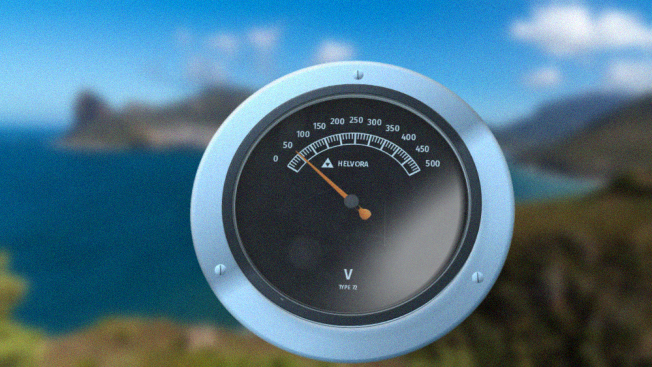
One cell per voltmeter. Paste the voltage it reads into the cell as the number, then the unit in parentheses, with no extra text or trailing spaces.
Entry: 50 (V)
